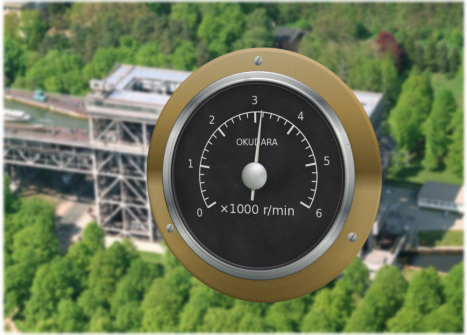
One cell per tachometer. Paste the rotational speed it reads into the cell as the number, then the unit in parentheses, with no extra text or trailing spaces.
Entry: 3200 (rpm)
